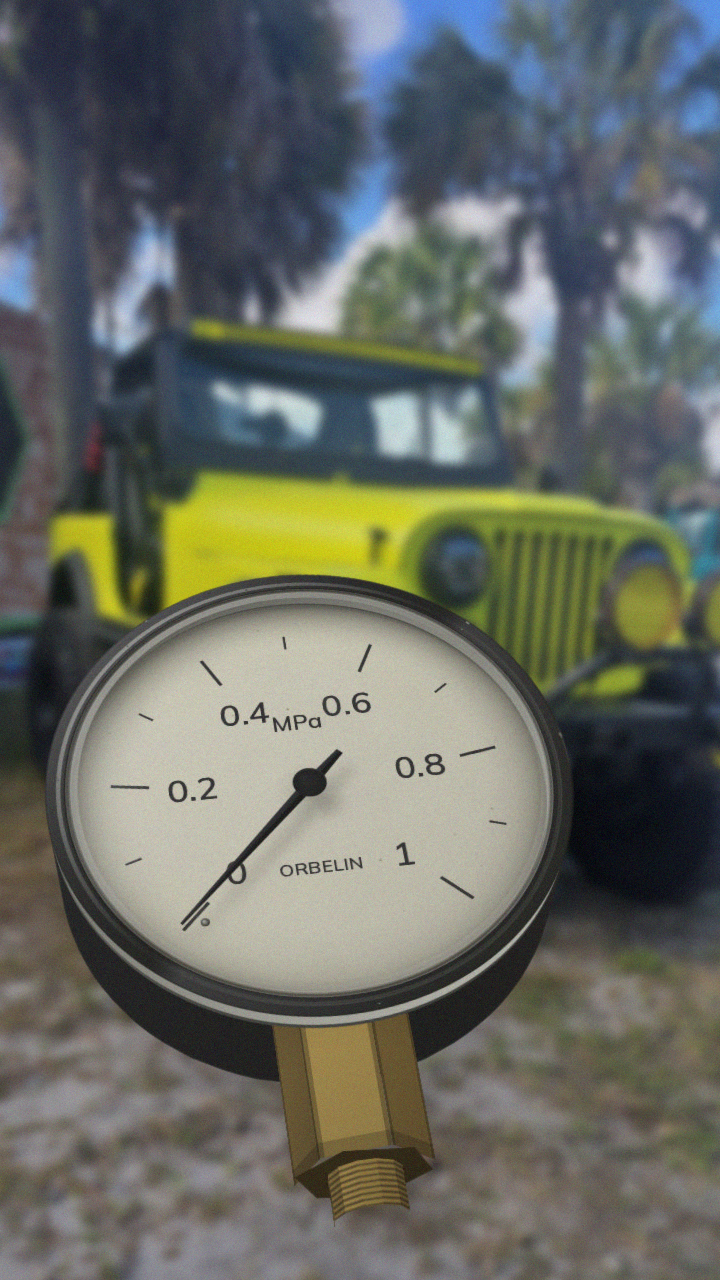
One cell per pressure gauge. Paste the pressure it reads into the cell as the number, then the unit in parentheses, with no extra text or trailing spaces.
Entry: 0 (MPa)
